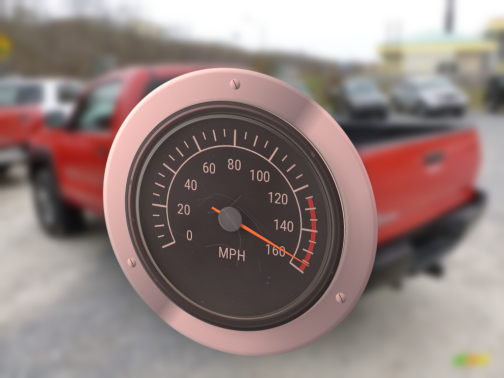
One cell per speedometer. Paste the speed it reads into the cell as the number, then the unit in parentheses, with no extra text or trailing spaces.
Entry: 155 (mph)
